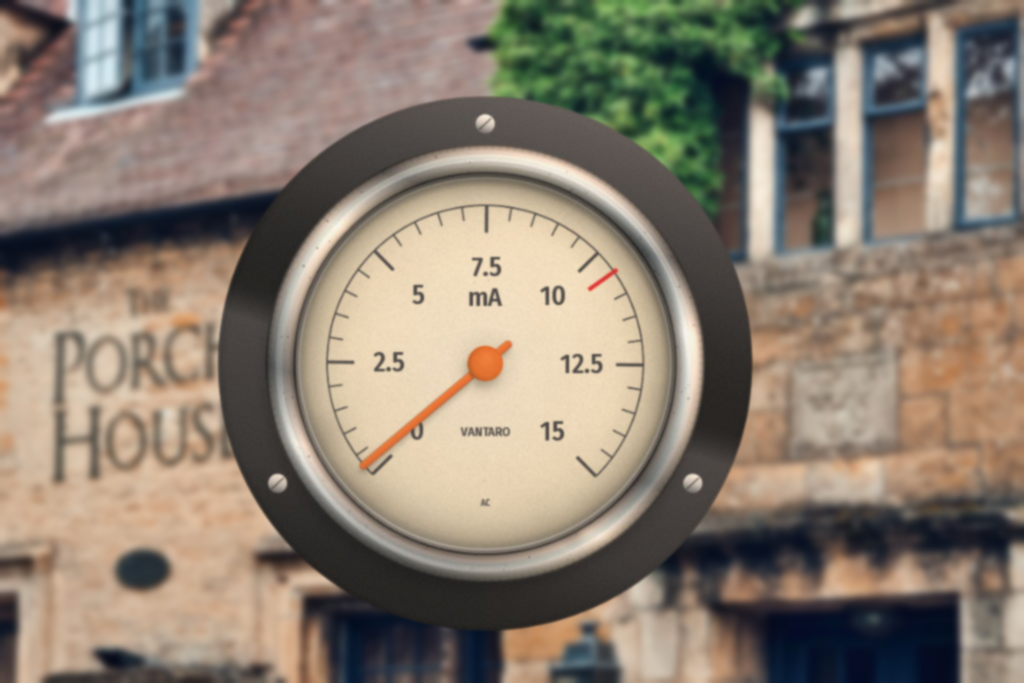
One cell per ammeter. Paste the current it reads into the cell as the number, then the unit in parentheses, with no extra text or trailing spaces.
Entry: 0.25 (mA)
